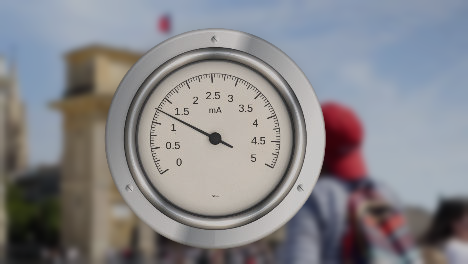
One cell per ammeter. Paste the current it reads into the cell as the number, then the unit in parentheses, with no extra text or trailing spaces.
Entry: 1.25 (mA)
